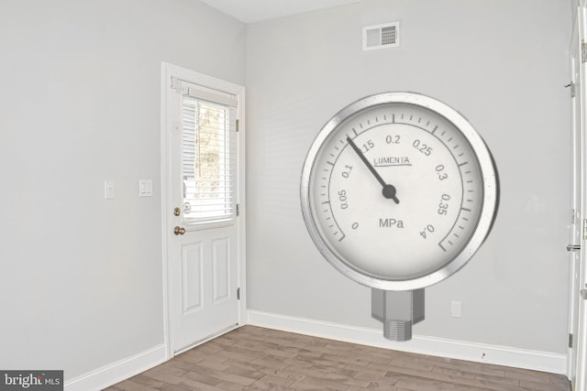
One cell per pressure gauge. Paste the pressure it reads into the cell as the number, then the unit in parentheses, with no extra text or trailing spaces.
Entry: 0.14 (MPa)
